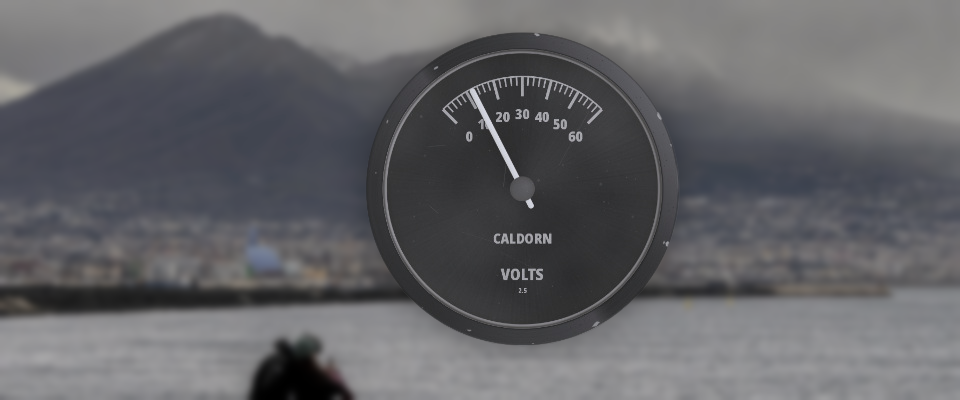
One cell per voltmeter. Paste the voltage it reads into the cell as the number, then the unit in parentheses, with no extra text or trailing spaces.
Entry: 12 (V)
